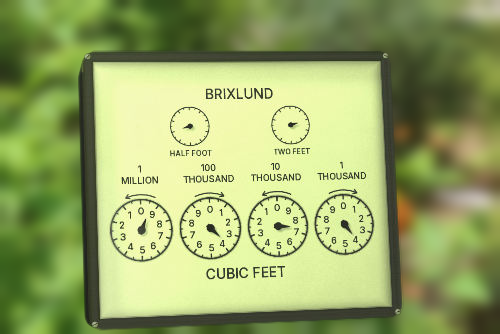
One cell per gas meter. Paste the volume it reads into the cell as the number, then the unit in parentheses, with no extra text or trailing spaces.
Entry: 937400 (ft³)
